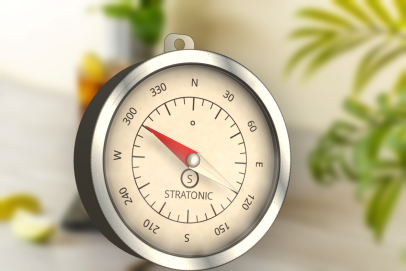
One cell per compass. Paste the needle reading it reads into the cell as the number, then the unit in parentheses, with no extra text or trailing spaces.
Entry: 300 (°)
